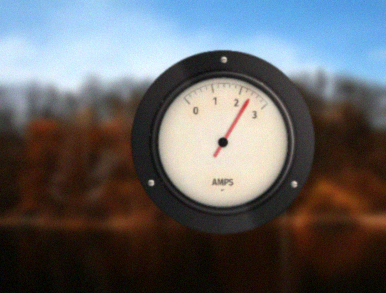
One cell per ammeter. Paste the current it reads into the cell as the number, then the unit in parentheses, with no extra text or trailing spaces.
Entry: 2.4 (A)
